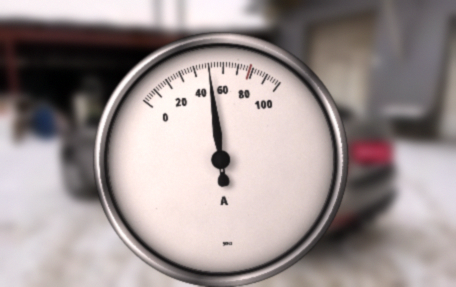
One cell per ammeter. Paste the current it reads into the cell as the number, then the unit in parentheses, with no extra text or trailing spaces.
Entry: 50 (A)
